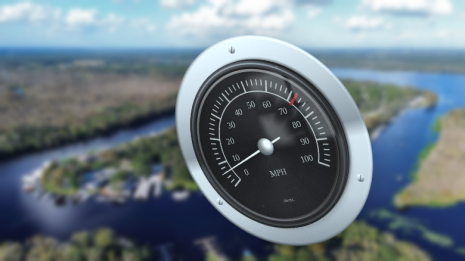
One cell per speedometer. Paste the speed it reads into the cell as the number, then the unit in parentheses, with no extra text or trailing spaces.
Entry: 6 (mph)
